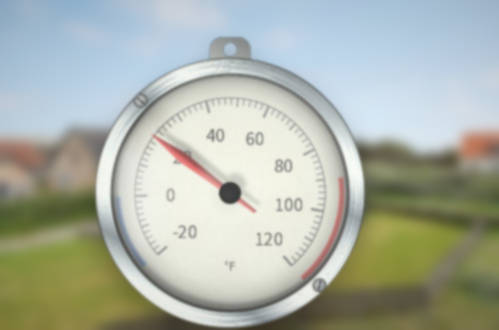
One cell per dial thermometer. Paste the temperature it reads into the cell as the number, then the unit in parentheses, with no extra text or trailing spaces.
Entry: 20 (°F)
